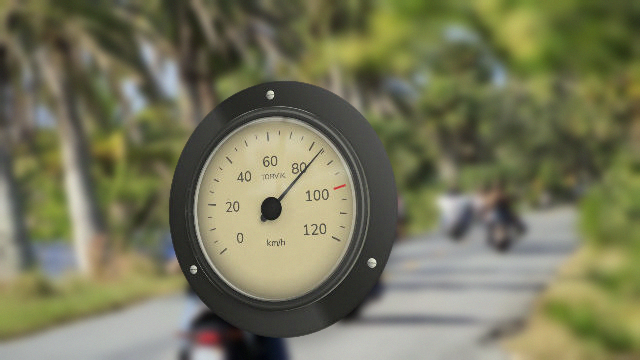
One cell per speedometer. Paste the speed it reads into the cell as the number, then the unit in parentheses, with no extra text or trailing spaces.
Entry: 85 (km/h)
